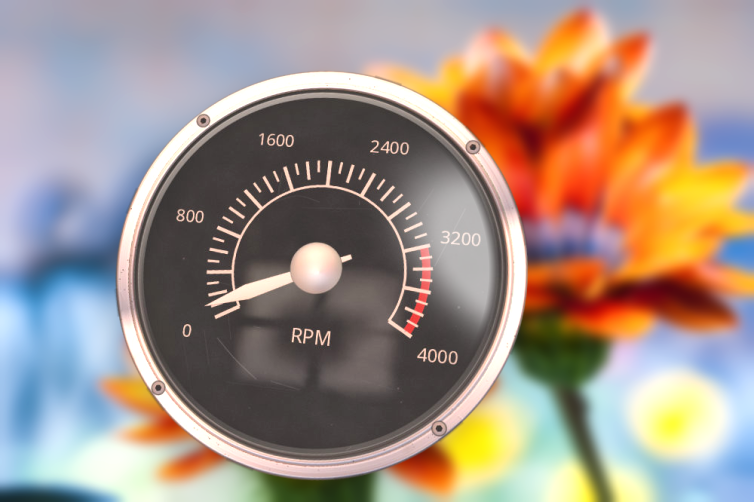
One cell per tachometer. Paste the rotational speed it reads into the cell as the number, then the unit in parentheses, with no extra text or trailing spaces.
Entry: 100 (rpm)
